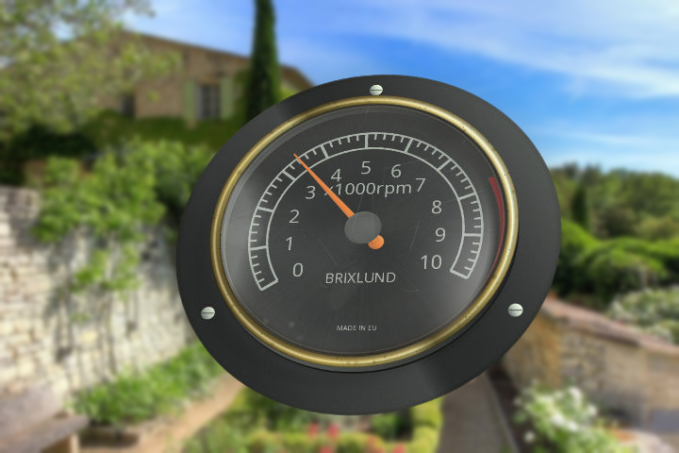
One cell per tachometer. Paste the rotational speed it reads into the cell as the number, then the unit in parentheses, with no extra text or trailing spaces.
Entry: 3400 (rpm)
